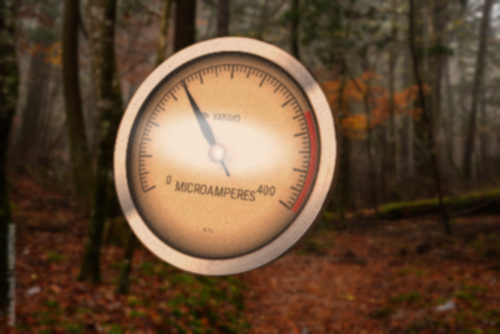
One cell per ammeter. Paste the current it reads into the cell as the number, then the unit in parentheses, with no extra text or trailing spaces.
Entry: 140 (µA)
